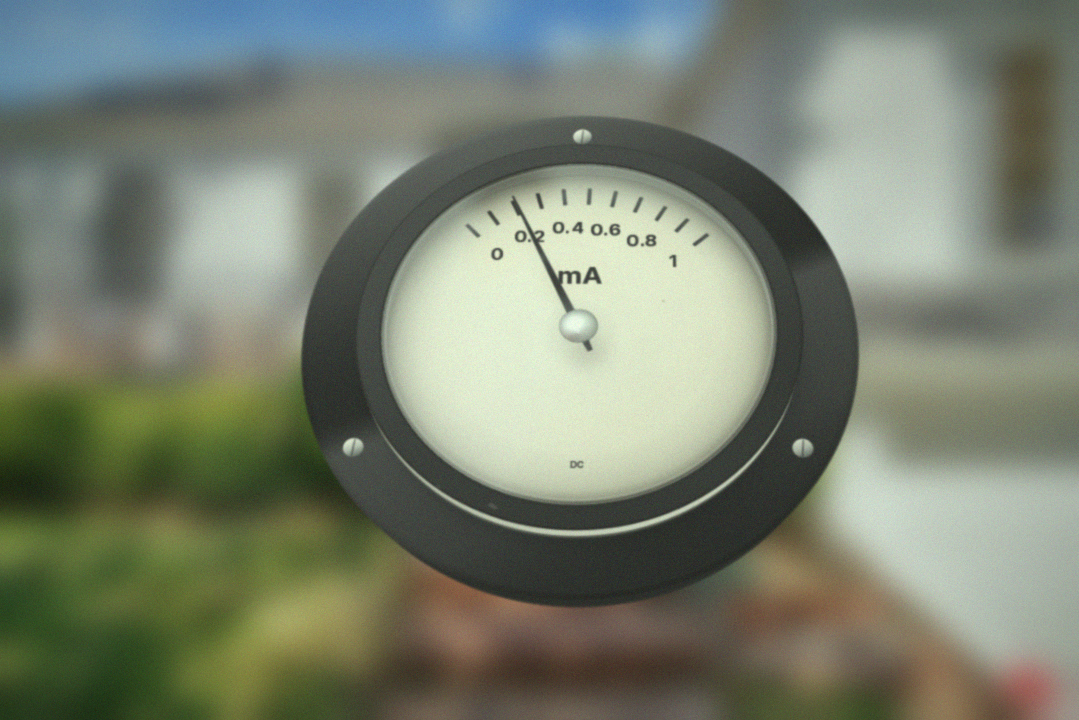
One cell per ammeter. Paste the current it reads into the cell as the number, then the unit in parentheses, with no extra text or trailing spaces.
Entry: 0.2 (mA)
